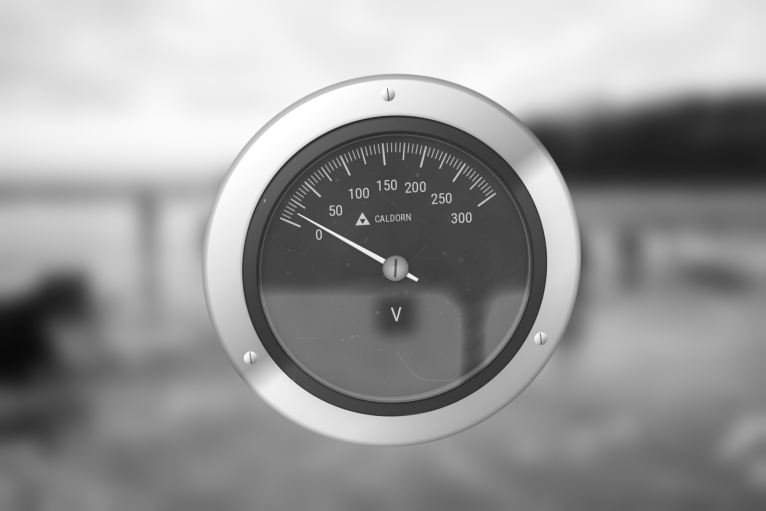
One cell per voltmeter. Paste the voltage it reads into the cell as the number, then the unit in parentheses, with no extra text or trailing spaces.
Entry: 15 (V)
